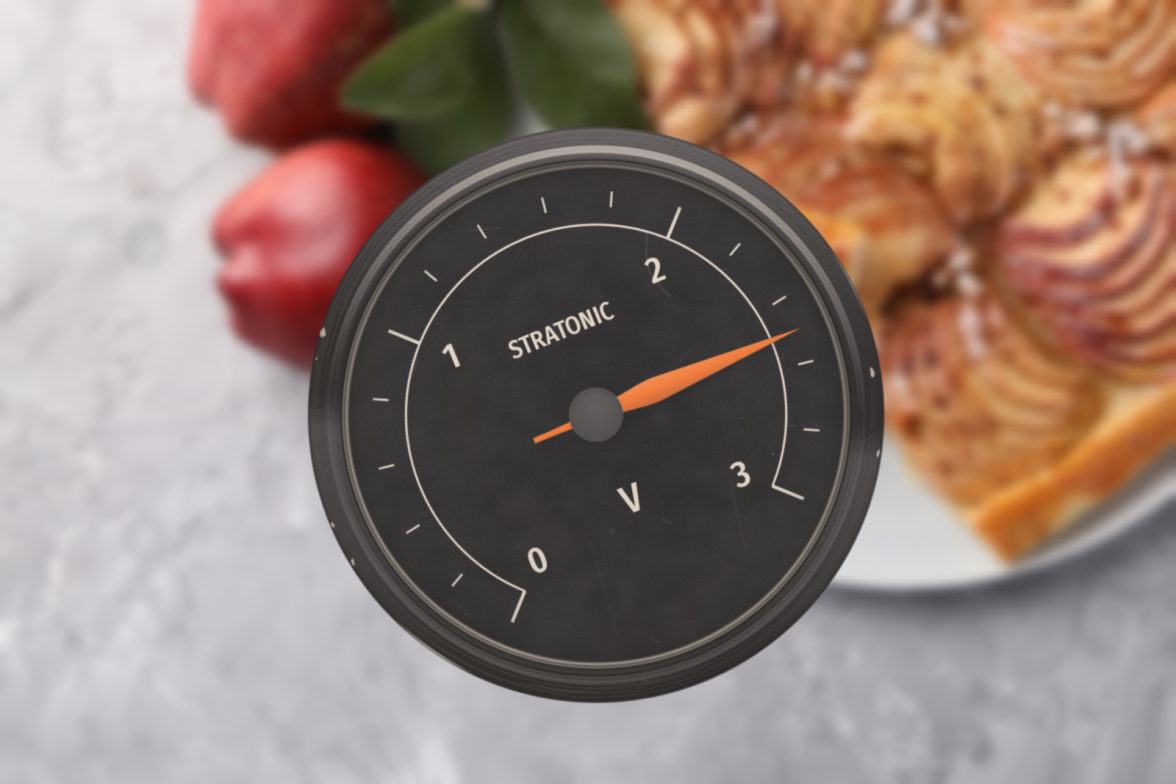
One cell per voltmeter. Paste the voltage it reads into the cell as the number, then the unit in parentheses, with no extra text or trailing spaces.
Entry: 2.5 (V)
